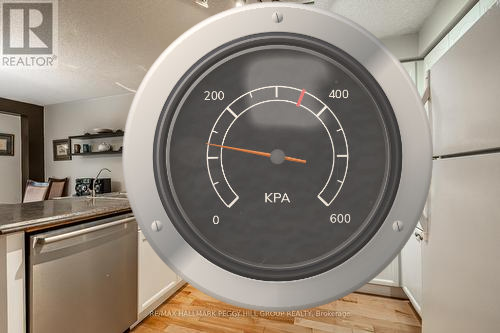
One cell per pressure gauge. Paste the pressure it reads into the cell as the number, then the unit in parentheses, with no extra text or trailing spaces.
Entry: 125 (kPa)
